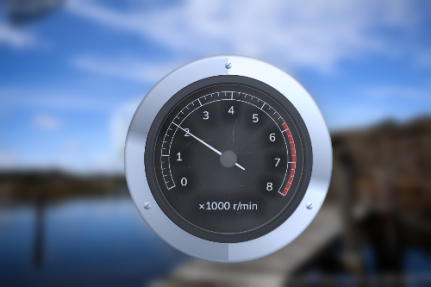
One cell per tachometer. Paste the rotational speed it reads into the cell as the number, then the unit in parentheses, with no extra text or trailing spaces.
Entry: 2000 (rpm)
